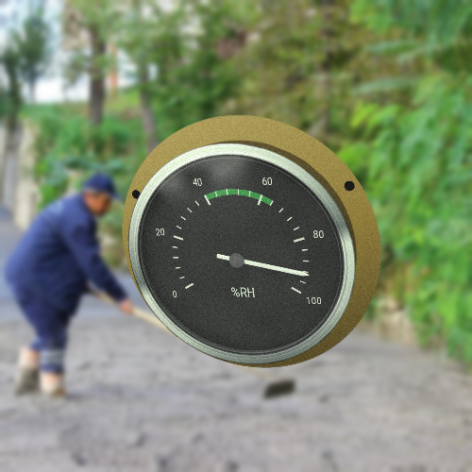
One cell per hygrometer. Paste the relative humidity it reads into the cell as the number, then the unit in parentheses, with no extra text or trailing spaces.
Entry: 92 (%)
